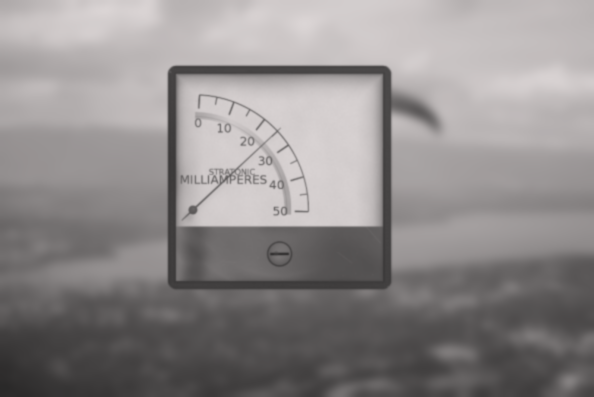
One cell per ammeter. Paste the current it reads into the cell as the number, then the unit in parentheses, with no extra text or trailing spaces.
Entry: 25 (mA)
